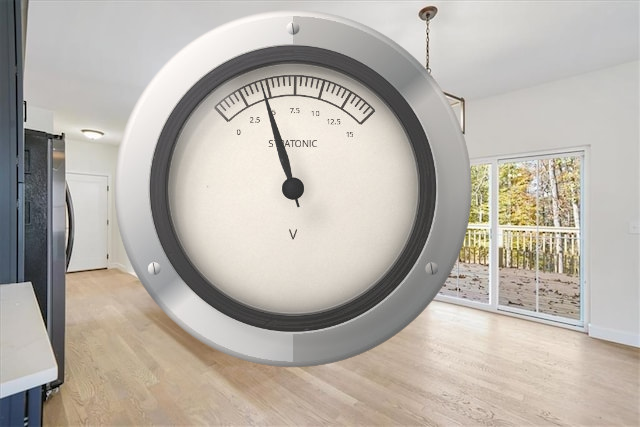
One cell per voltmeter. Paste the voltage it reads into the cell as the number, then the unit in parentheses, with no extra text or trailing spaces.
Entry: 4.5 (V)
